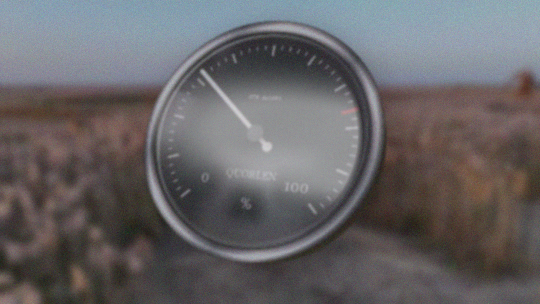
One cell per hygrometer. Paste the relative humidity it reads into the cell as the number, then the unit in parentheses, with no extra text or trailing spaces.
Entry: 32 (%)
